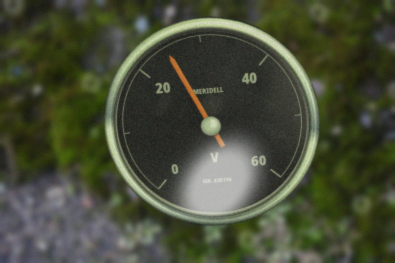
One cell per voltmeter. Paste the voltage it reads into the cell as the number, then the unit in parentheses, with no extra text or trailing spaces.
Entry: 25 (V)
